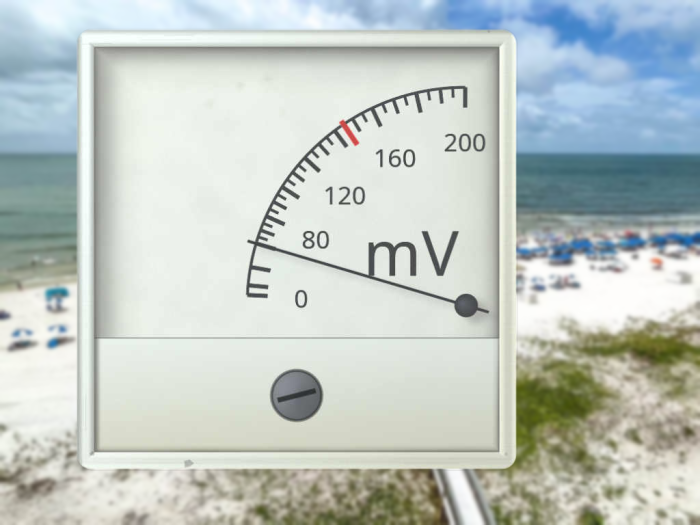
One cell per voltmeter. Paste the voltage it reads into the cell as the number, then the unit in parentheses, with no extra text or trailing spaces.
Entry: 60 (mV)
